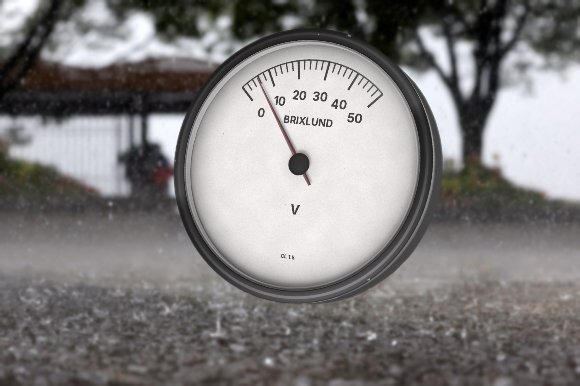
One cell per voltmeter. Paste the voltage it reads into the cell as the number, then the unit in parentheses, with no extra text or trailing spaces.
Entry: 6 (V)
